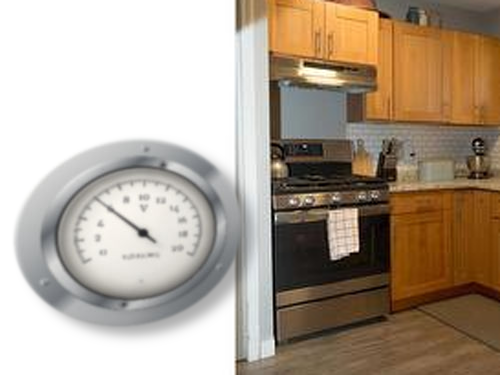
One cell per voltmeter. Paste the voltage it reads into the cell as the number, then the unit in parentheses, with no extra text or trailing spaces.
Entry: 6 (V)
